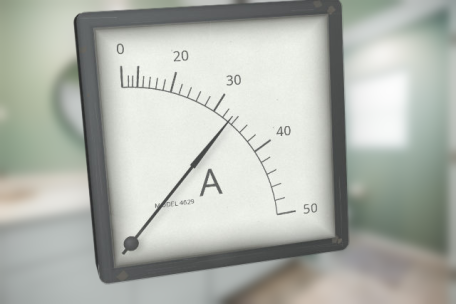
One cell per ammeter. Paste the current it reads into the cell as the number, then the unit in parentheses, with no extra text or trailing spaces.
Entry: 33 (A)
